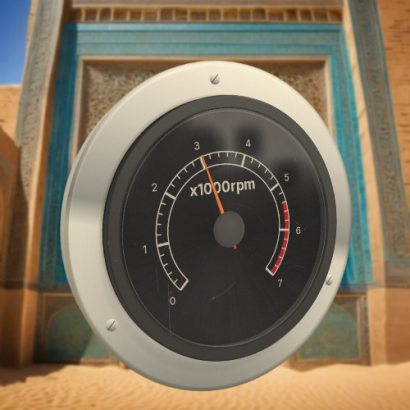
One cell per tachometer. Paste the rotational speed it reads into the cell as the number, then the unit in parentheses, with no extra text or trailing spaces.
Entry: 3000 (rpm)
